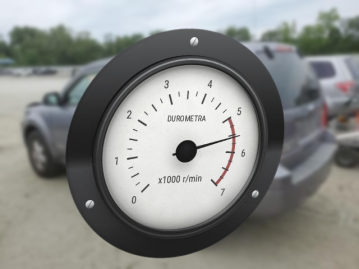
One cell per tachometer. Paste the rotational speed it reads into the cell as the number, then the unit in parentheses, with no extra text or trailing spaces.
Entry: 5500 (rpm)
